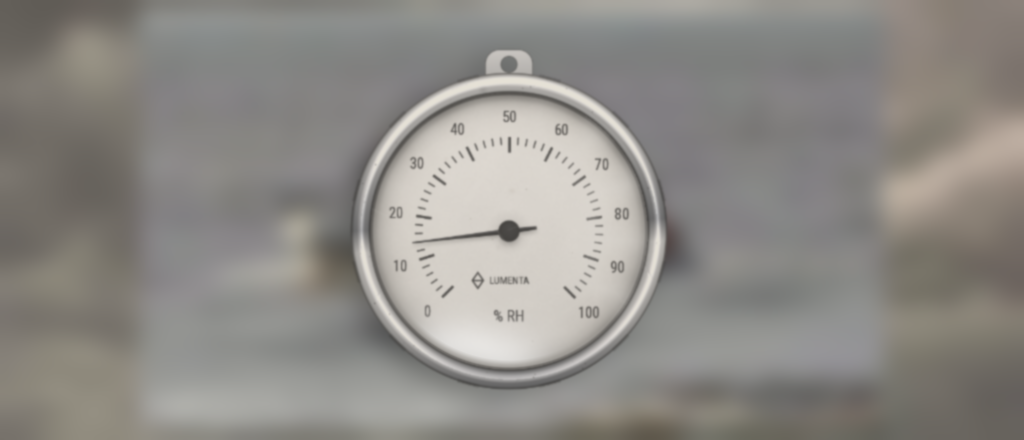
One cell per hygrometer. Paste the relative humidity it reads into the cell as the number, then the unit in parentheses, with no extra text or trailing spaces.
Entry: 14 (%)
